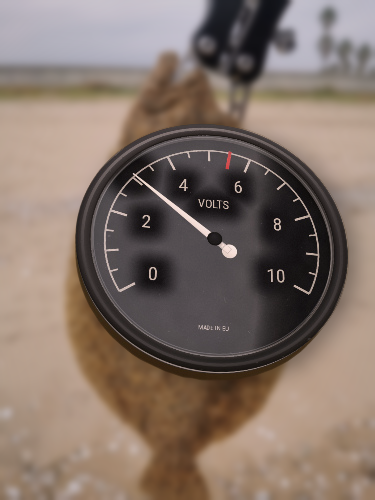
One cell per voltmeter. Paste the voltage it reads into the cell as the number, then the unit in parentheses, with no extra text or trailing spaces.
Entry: 3 (V)
